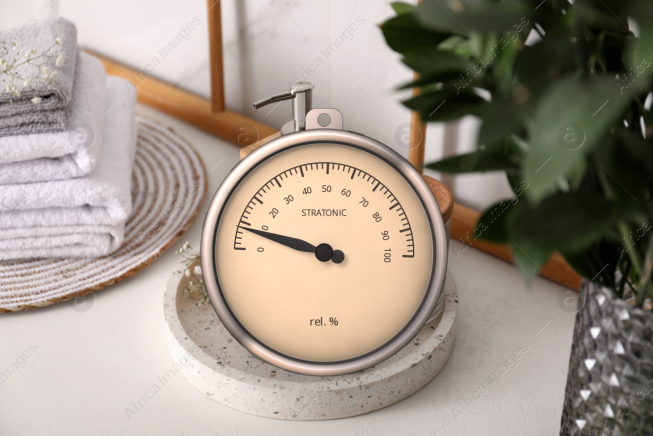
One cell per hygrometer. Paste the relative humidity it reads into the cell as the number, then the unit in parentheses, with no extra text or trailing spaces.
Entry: 8 (%)
